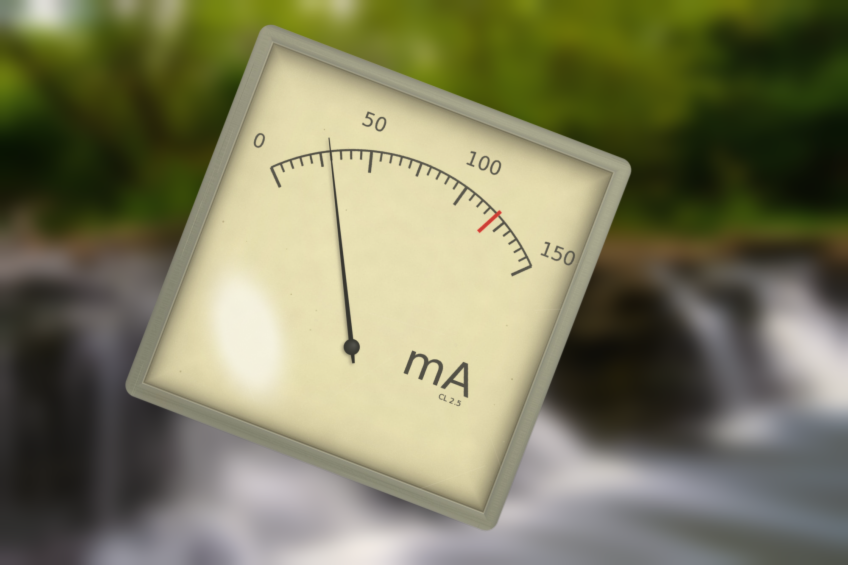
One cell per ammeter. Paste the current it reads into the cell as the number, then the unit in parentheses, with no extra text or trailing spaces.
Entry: 30 (mA)
